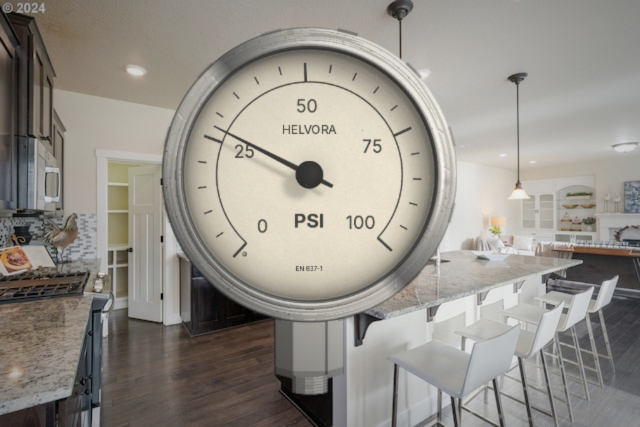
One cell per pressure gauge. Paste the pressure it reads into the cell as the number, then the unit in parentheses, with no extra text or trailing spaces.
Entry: 27.5 (psi)
